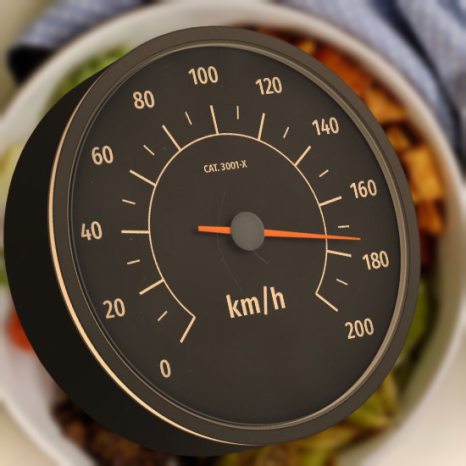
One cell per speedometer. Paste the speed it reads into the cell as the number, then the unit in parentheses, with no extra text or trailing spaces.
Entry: 175 (km/h)
